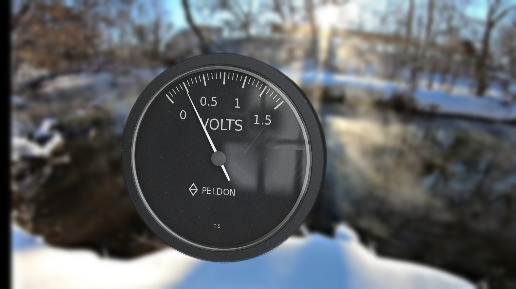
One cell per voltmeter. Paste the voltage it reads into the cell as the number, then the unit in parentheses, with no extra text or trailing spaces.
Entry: 0.25 (V)
